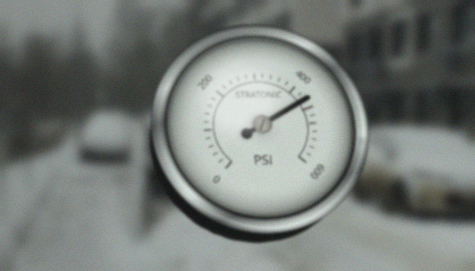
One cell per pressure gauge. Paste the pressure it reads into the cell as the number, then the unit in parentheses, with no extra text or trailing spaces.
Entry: 440 (psi)
